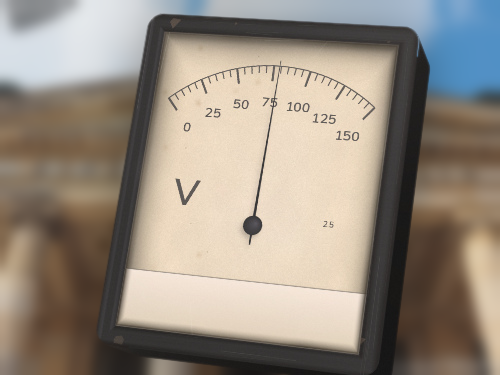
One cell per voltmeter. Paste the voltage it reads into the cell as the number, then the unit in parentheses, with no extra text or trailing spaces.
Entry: 80 (V)
